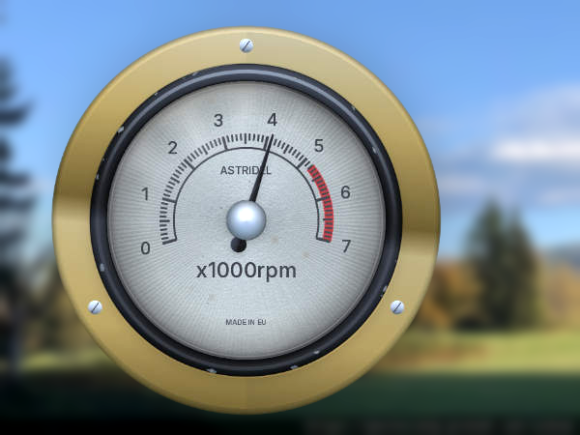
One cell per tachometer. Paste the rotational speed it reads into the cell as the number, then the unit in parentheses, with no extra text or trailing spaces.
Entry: 4100 (rpm)
